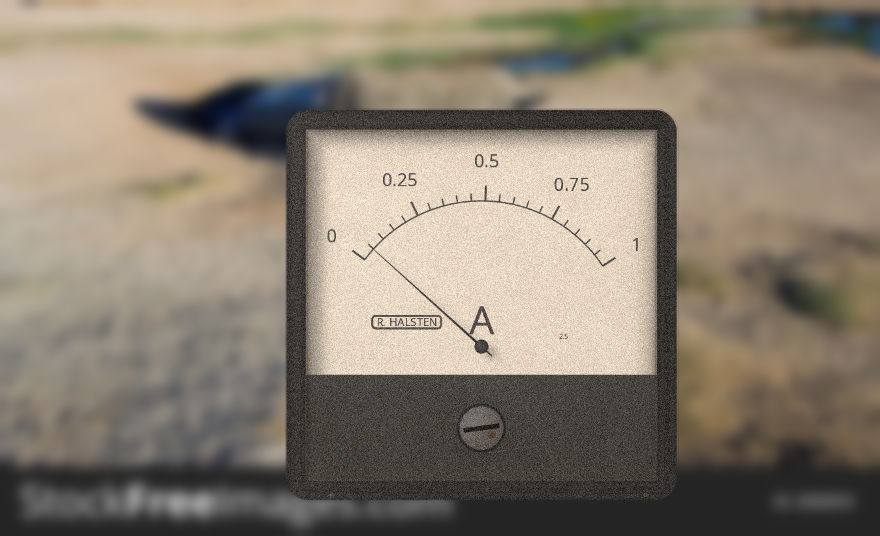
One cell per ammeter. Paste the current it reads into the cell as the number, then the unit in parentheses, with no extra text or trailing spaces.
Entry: 0.05 (A)
